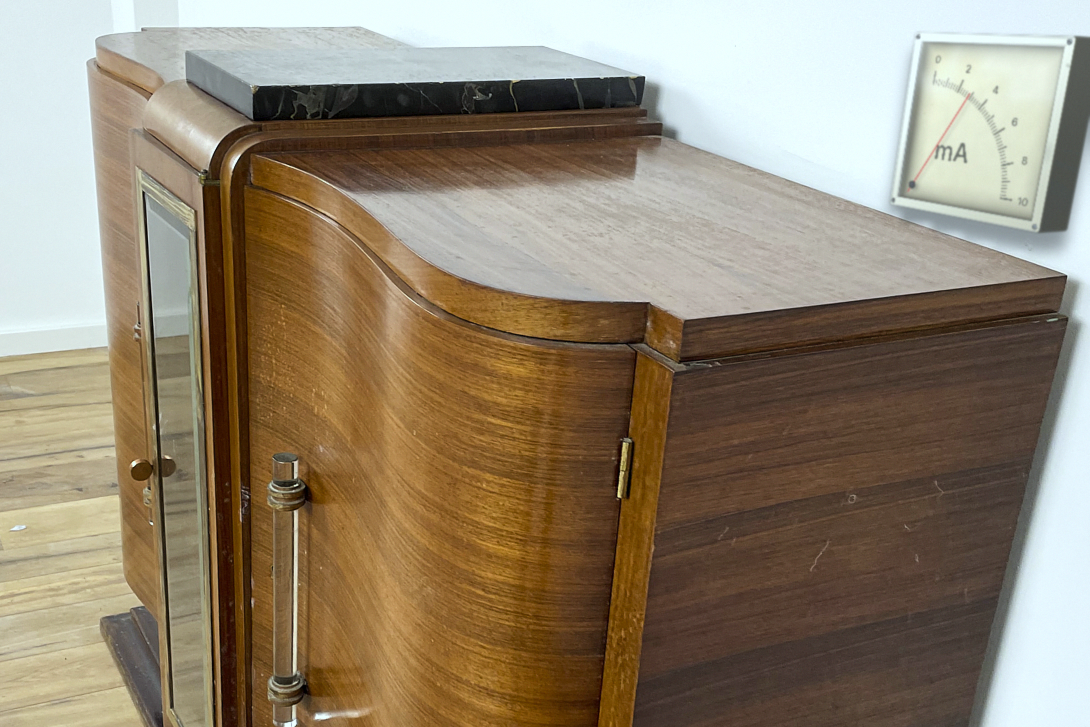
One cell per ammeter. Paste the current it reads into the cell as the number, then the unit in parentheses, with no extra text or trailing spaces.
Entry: 3 (mA)
